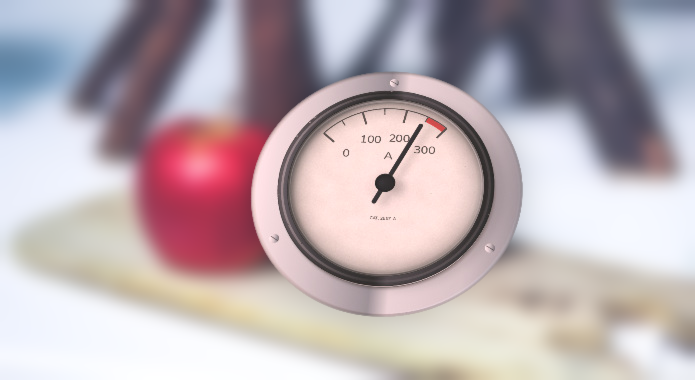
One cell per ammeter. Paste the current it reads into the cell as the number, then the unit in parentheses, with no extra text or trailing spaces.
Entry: 250 (A)
